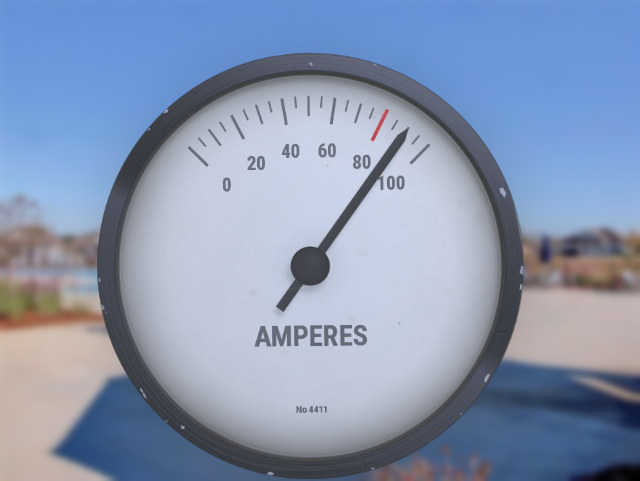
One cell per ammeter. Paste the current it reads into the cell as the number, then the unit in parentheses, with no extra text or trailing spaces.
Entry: 90 (A)
